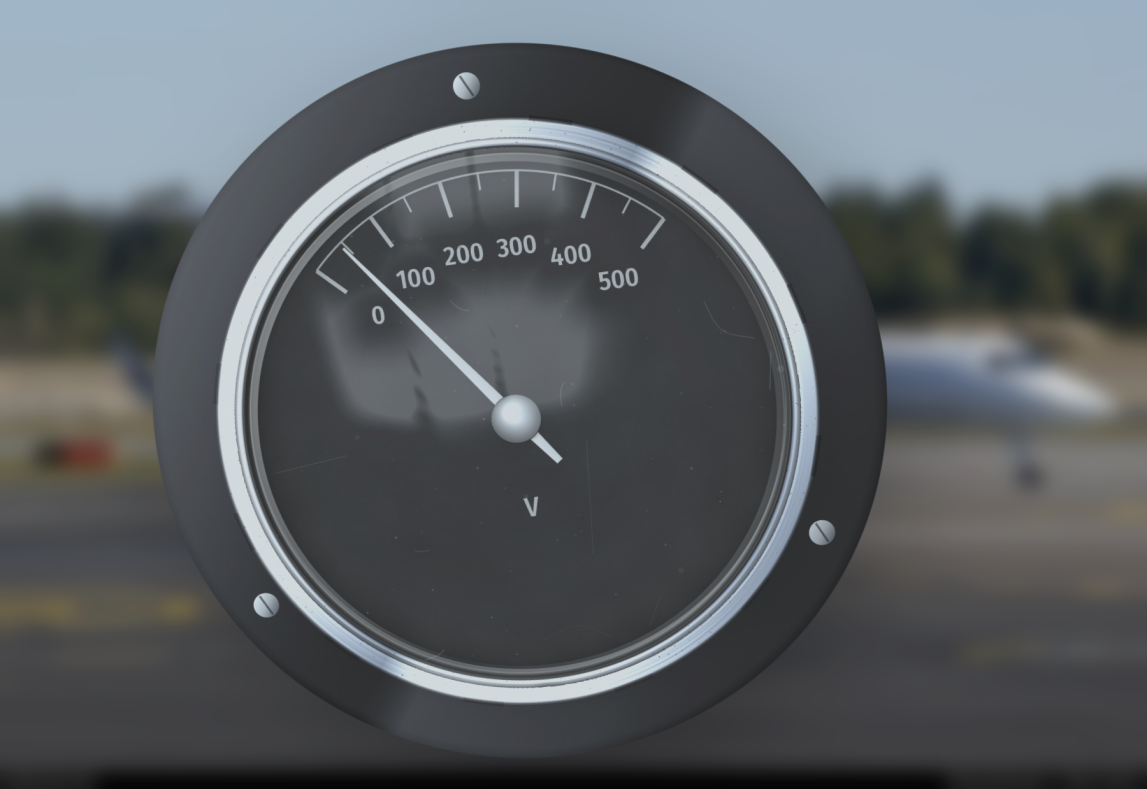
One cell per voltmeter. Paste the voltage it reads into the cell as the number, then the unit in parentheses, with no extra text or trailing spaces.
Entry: 50 (V)
